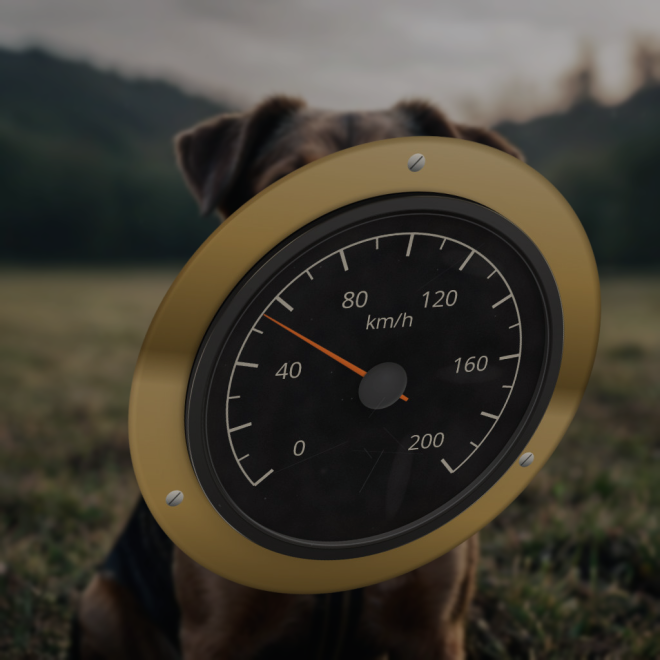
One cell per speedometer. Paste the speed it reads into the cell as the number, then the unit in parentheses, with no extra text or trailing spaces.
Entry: 55 (km/h)
